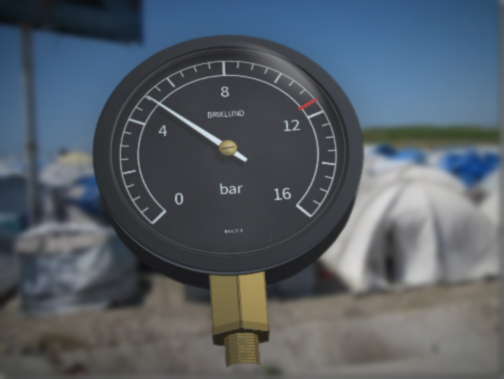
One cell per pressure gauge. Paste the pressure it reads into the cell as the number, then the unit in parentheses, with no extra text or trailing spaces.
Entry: 5 (bar)
